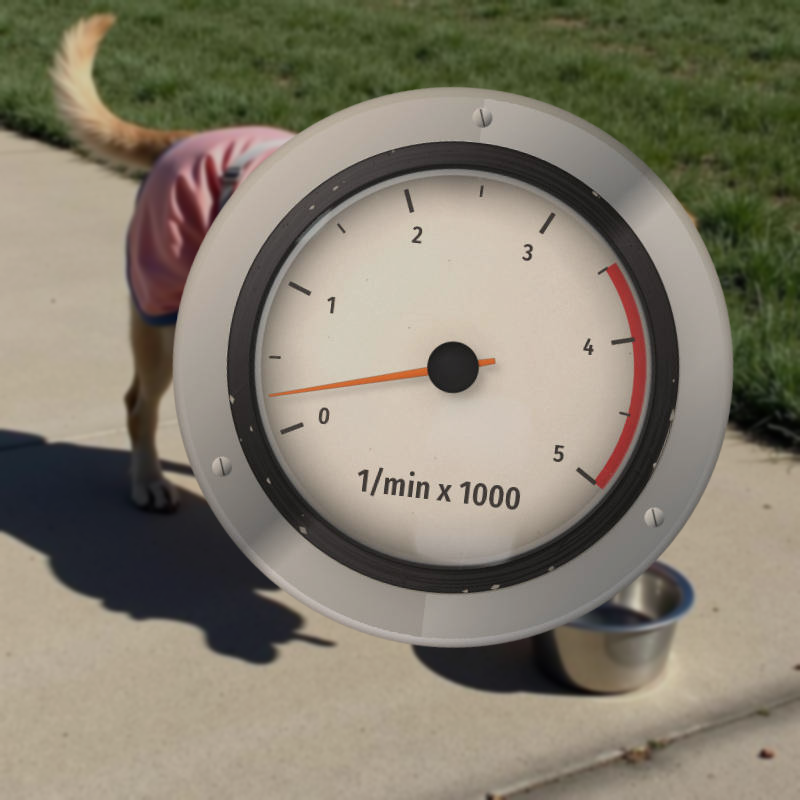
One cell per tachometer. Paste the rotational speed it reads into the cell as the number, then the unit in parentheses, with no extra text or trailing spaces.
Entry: 250 (rpm)
